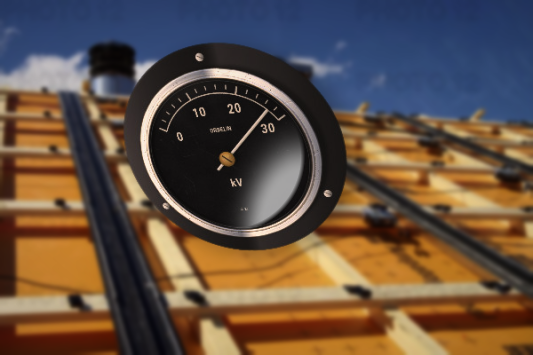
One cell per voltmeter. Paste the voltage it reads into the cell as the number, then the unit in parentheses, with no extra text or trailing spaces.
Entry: 27 (kV)
